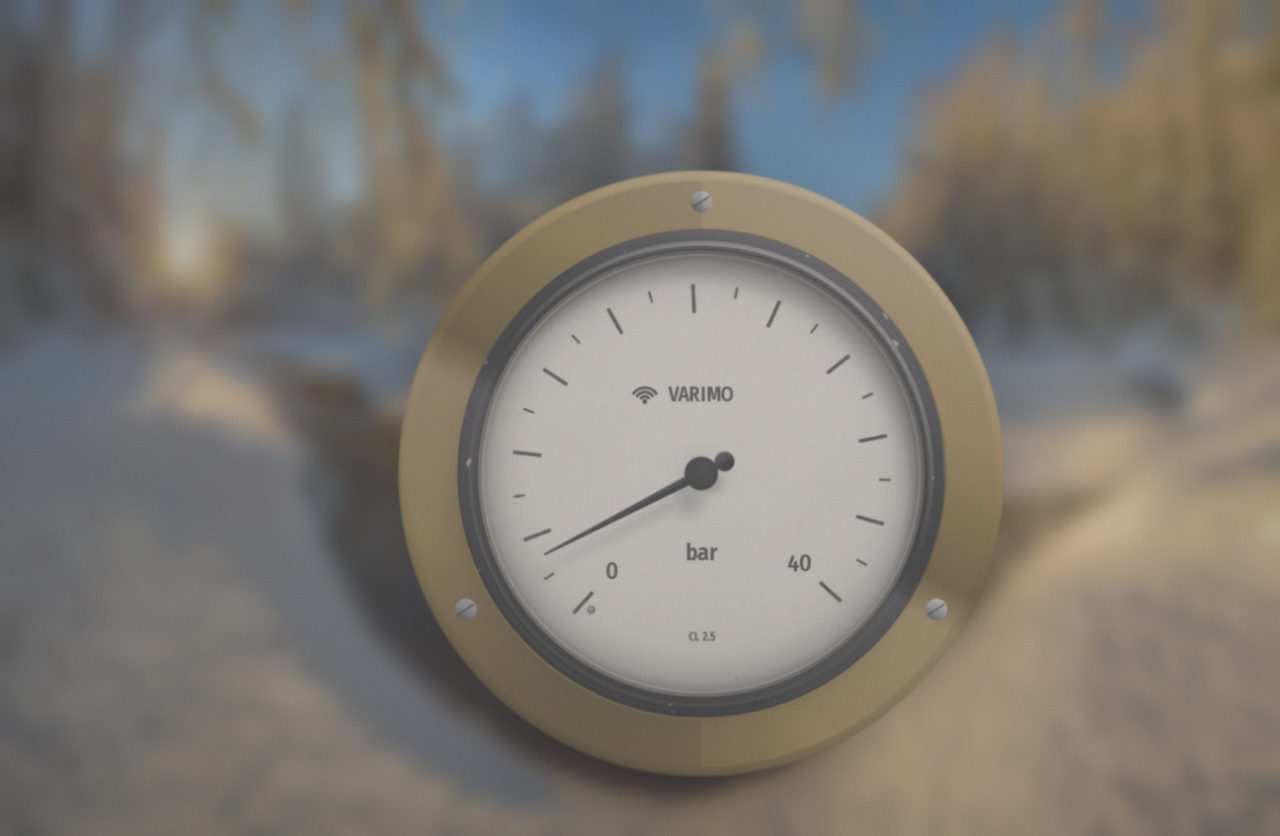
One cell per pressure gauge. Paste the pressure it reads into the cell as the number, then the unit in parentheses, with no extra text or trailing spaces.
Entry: 3 (bar)
